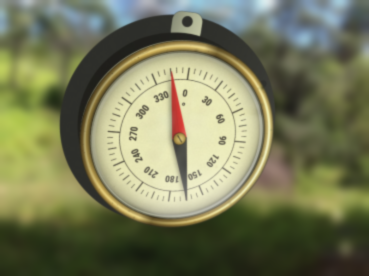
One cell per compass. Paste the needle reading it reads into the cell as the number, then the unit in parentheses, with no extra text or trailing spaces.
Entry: 345 (°)
